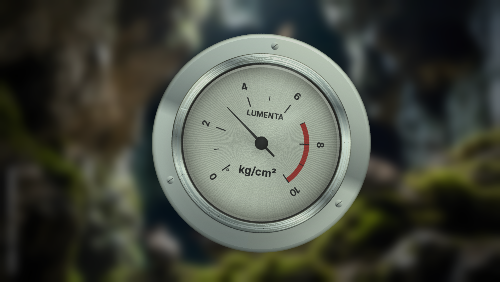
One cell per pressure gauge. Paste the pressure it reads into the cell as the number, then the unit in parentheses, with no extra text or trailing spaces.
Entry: 3 (kg/cm²)
